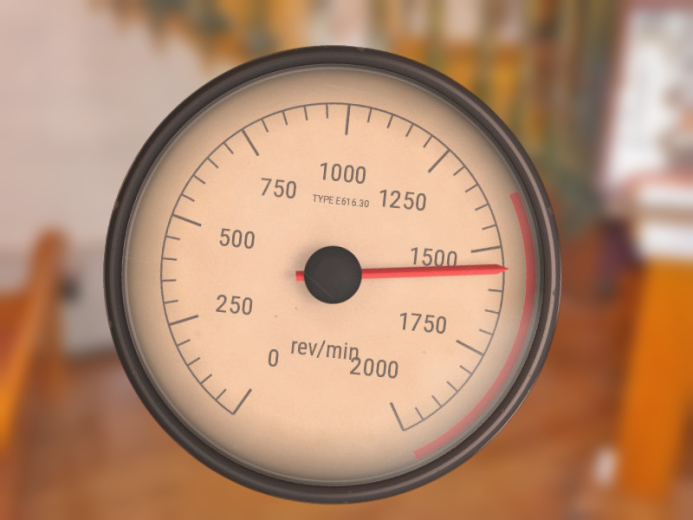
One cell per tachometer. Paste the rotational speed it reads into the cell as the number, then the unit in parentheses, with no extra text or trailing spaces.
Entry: 1550 (rpm)
